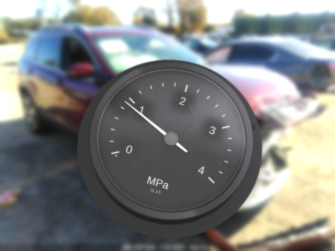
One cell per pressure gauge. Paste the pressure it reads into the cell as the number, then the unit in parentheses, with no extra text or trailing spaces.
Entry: 0.9 (MPa)
